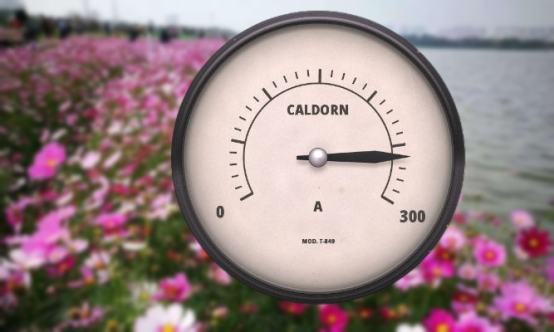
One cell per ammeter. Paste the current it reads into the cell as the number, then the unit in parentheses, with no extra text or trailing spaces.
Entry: 260 (A)
